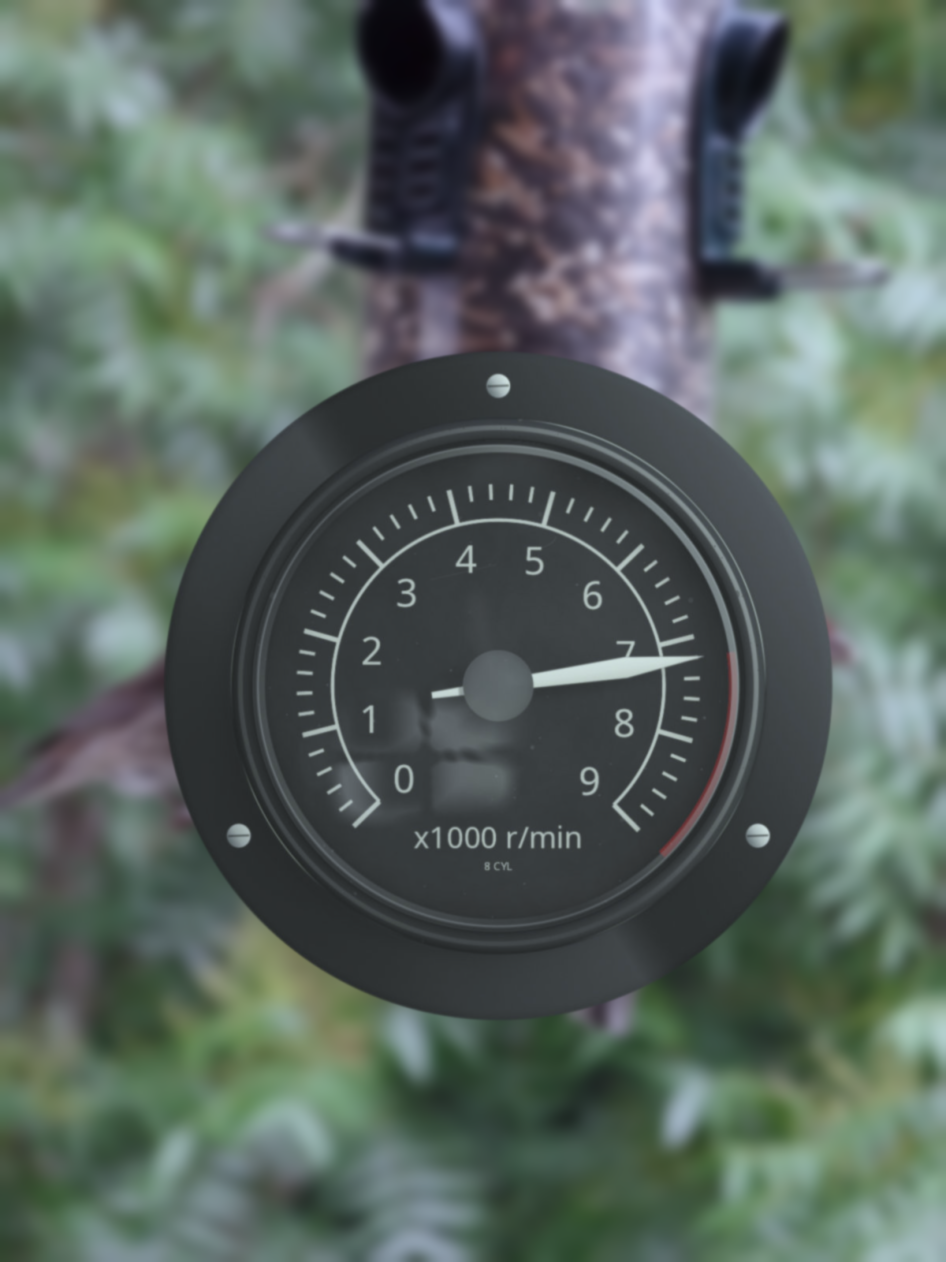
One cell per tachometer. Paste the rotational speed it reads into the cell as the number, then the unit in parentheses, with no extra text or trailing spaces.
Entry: 7200 (rpm)
